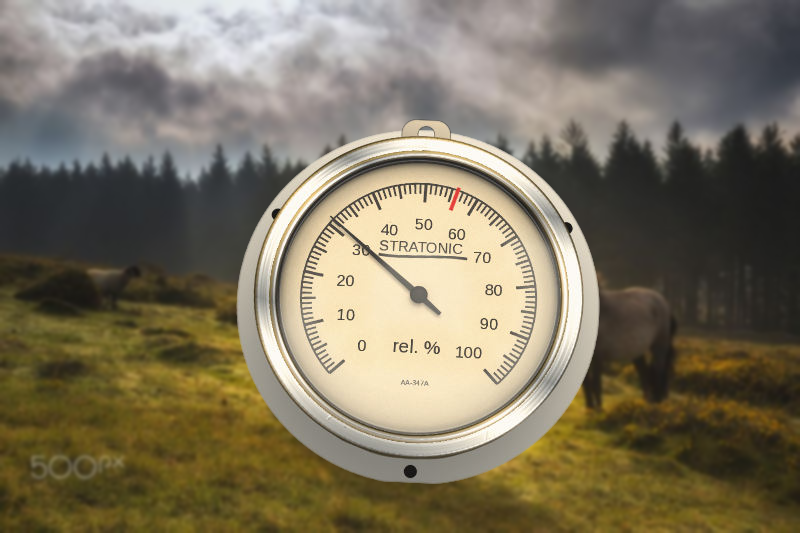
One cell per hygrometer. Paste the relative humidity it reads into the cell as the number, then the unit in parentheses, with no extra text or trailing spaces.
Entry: 31 (%)
